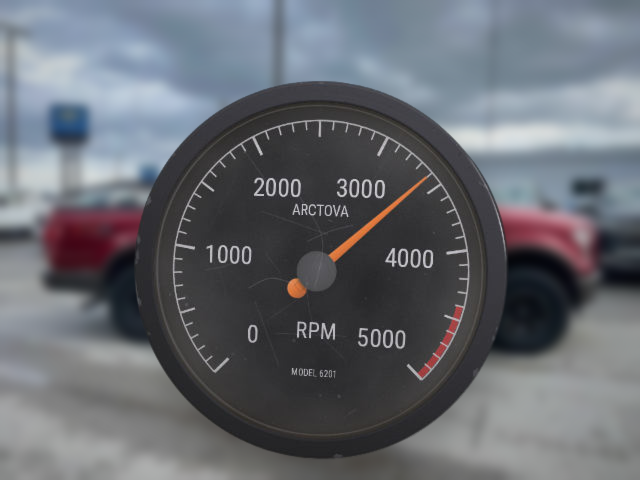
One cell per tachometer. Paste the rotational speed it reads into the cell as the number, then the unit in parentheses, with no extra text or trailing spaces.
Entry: 3400 (rpm)
